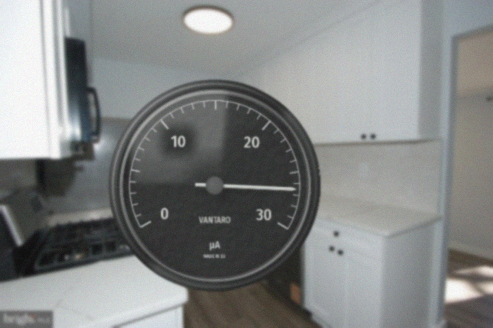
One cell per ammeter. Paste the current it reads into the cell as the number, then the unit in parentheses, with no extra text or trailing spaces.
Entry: 26.5 (µA)
